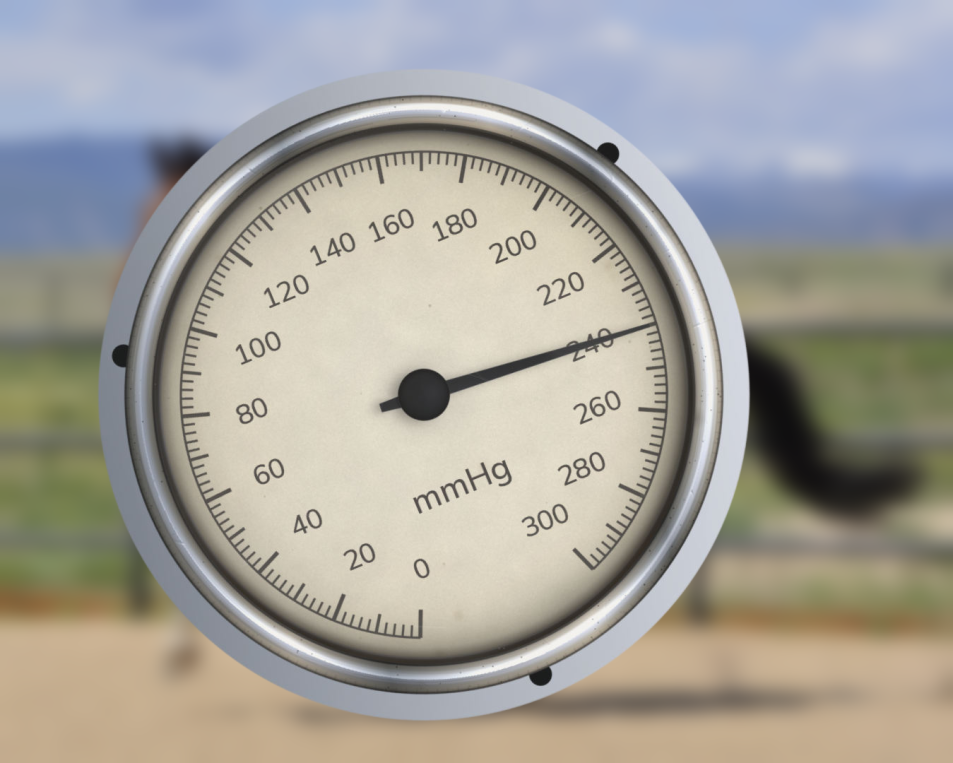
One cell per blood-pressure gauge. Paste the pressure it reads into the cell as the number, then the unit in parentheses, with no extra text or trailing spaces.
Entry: 240 (mmHg)
